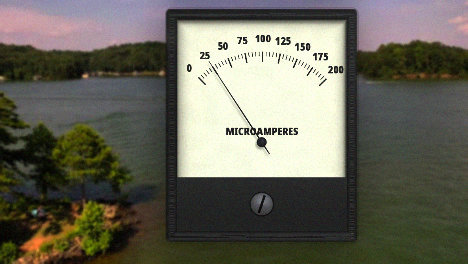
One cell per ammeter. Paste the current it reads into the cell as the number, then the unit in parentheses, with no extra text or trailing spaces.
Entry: 25 (µA)
